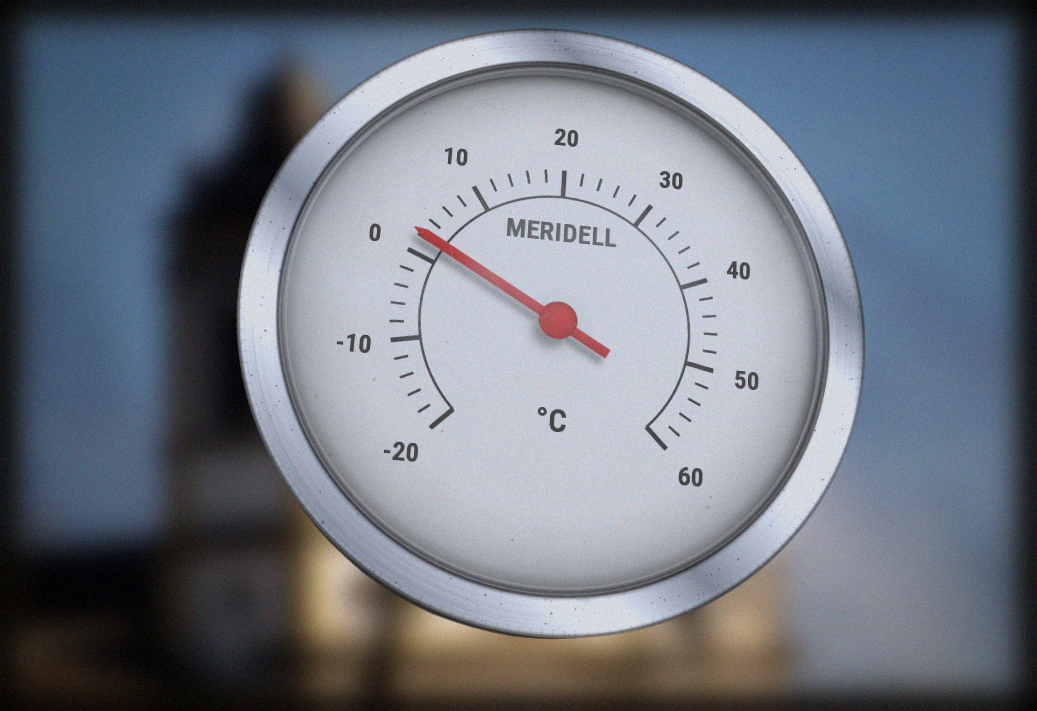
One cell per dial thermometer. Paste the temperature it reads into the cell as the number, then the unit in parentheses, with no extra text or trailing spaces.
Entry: 2 (°C)
